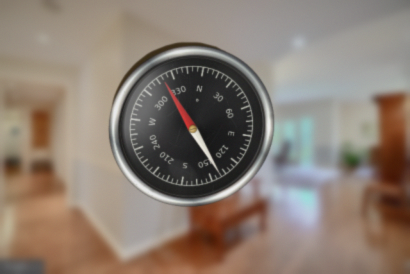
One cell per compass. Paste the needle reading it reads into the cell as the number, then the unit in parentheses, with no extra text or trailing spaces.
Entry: 320 (°)
